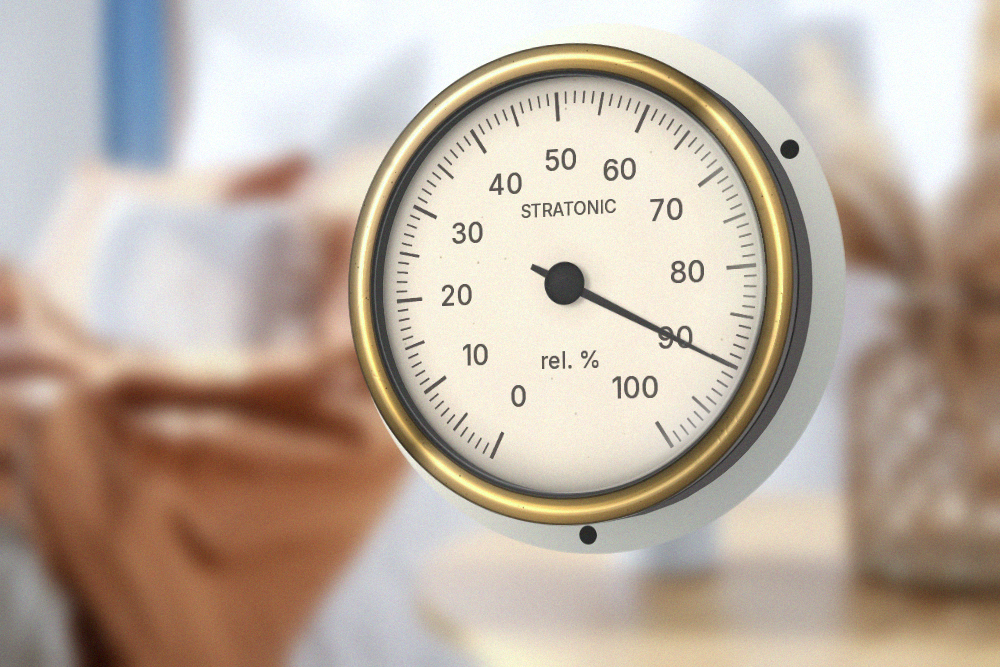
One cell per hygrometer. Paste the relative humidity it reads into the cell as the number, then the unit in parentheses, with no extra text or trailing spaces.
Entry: 90 (%)
